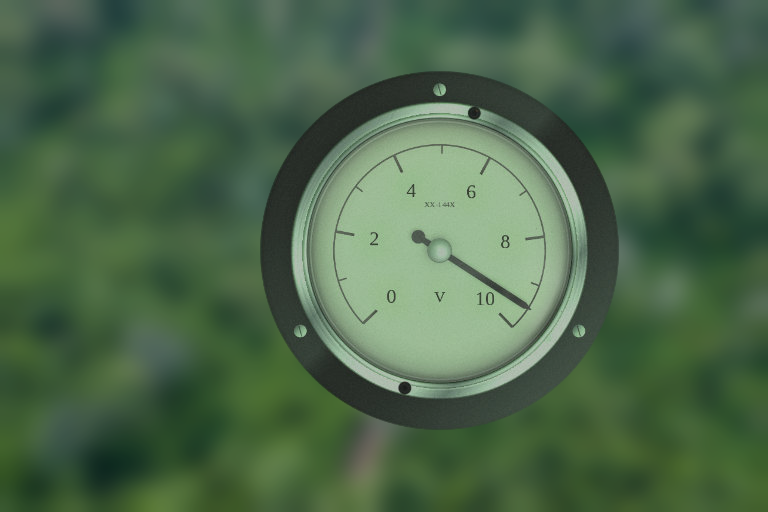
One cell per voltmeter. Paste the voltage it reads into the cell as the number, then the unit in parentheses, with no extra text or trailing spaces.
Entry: 9.5 (V)
